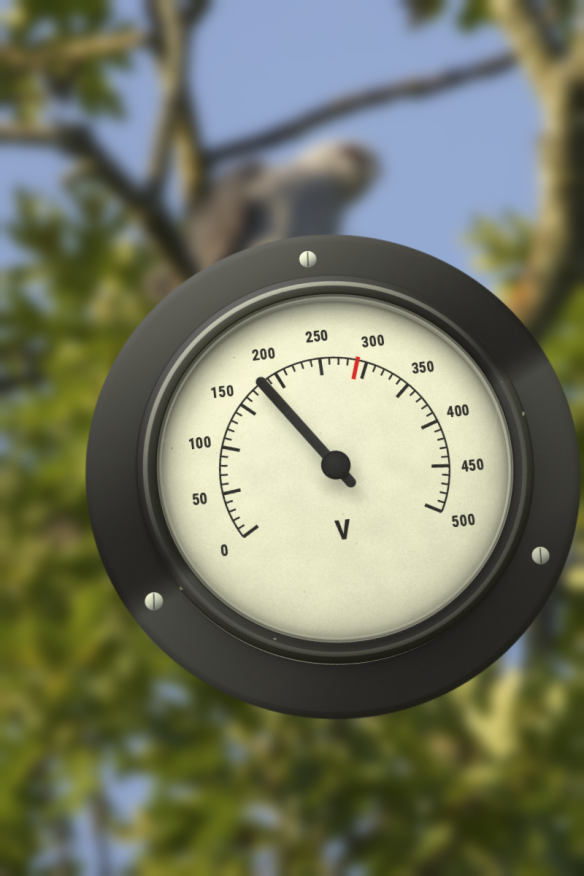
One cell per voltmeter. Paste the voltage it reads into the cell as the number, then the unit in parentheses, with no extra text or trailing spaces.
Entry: 180 (V)
